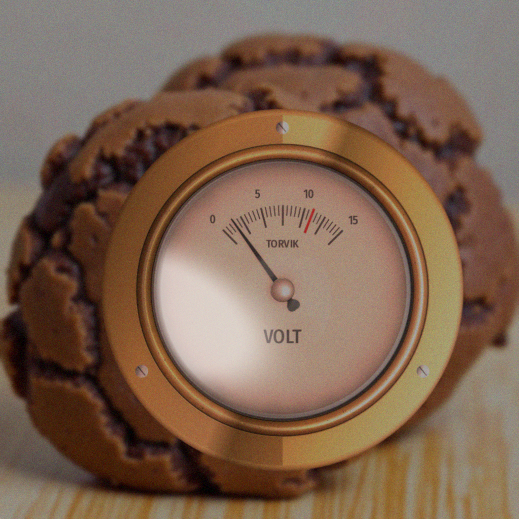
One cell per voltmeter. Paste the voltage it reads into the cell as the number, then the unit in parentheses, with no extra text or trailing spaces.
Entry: 1.5 (V)
